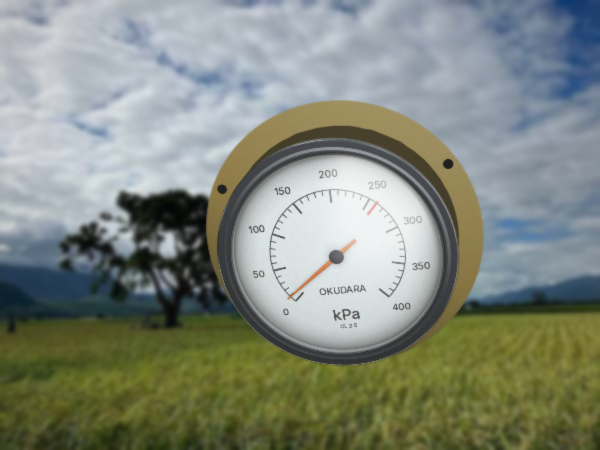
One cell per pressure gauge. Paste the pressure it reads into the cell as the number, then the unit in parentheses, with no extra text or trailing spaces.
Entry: 10 (kPa)
